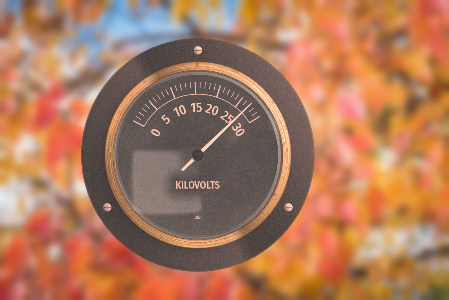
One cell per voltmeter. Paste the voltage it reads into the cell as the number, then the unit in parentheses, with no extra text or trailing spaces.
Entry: 27 (kV)
